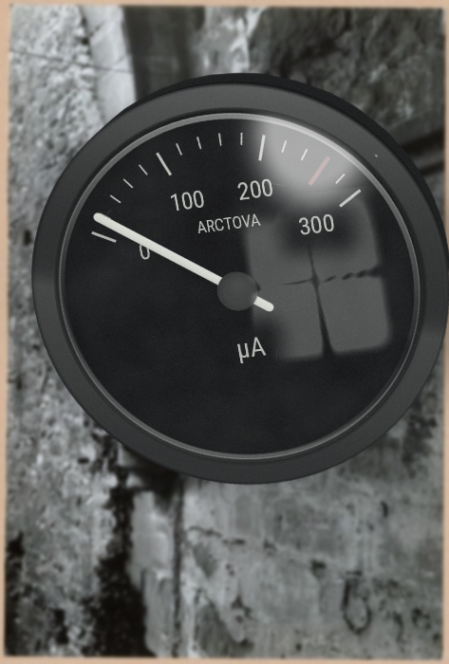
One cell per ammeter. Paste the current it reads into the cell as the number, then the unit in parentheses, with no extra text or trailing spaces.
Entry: 20 (µA)
